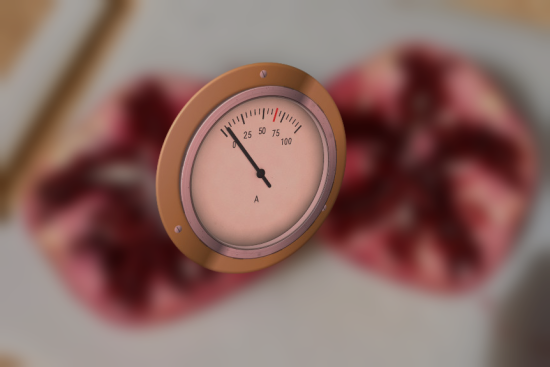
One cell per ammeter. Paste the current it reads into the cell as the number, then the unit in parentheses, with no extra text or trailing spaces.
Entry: 5 (A)
